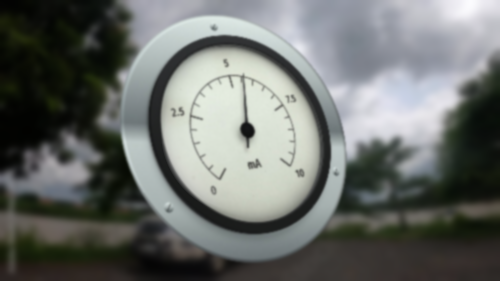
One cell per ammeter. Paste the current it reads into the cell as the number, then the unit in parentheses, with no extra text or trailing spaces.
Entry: 5.5 (mA)
